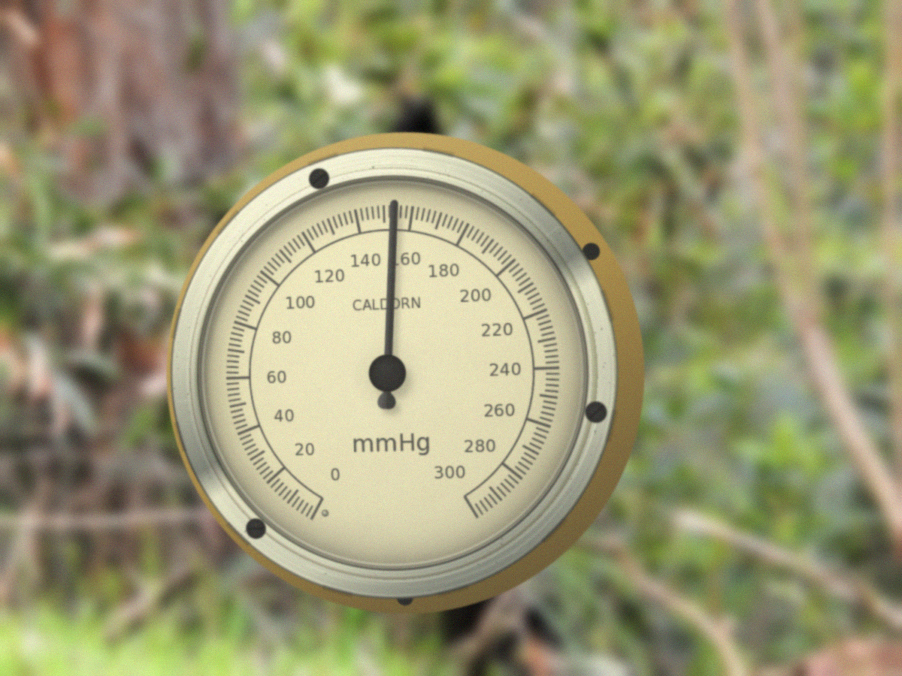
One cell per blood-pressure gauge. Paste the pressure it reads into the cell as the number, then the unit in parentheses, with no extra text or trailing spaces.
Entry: 154 (mmHg)
